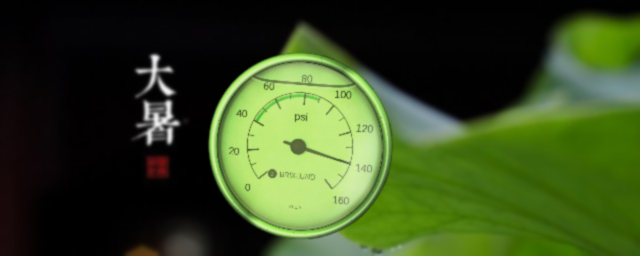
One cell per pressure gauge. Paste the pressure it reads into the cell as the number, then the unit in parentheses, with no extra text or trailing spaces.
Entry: 140 (psi)
